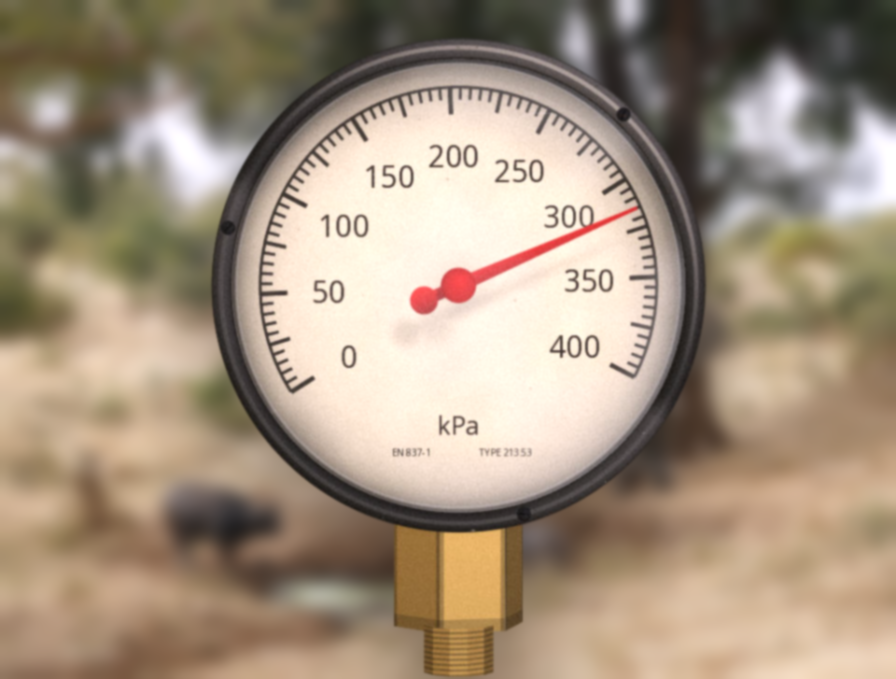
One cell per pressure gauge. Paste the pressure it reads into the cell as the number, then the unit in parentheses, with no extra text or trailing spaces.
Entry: 315 (kPa)
